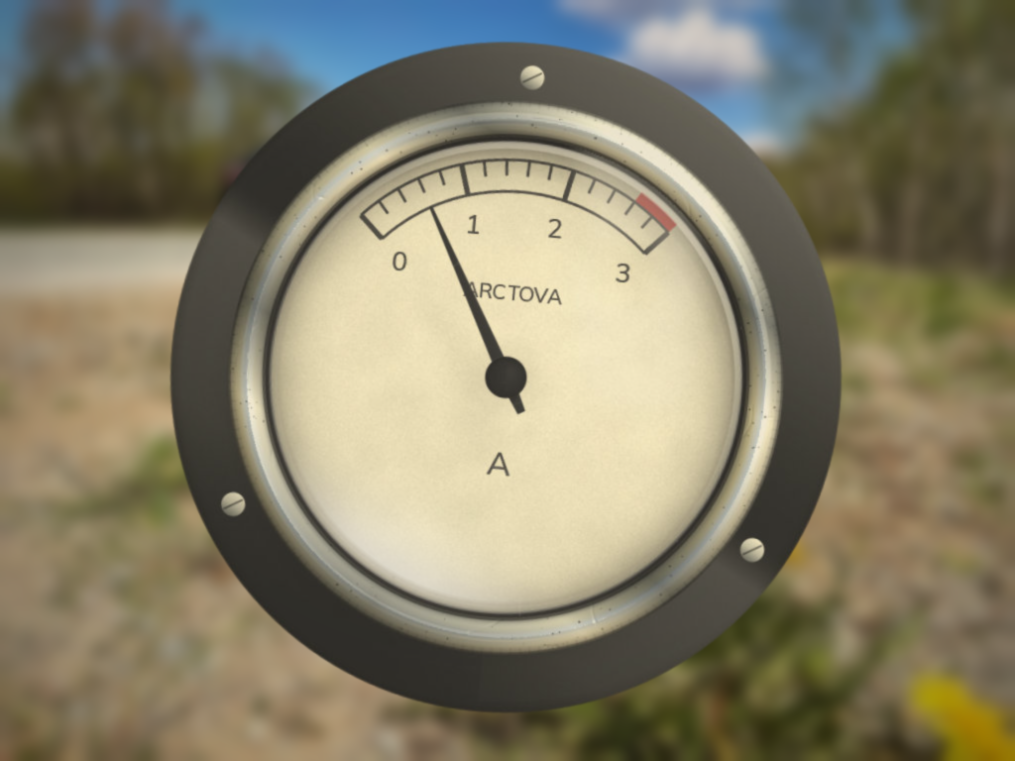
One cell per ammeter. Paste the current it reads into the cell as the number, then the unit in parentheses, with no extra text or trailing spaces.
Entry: 0.6 (A)
